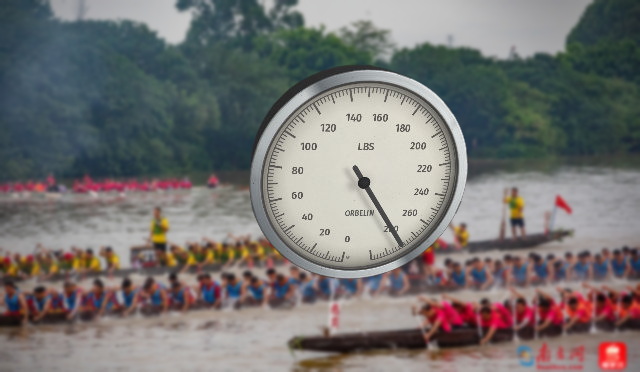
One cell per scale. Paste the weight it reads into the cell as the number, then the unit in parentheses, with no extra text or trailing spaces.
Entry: 280 (lb)
